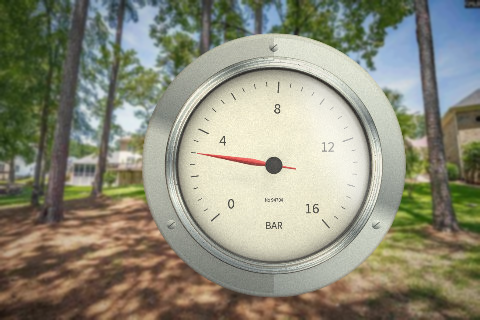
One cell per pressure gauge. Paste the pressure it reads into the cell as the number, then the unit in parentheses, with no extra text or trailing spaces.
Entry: 3 (bar)
